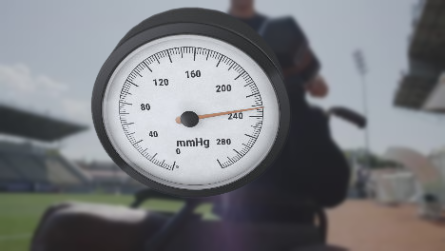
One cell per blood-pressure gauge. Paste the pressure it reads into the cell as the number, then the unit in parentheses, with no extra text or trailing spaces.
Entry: 230 (mmHg)
